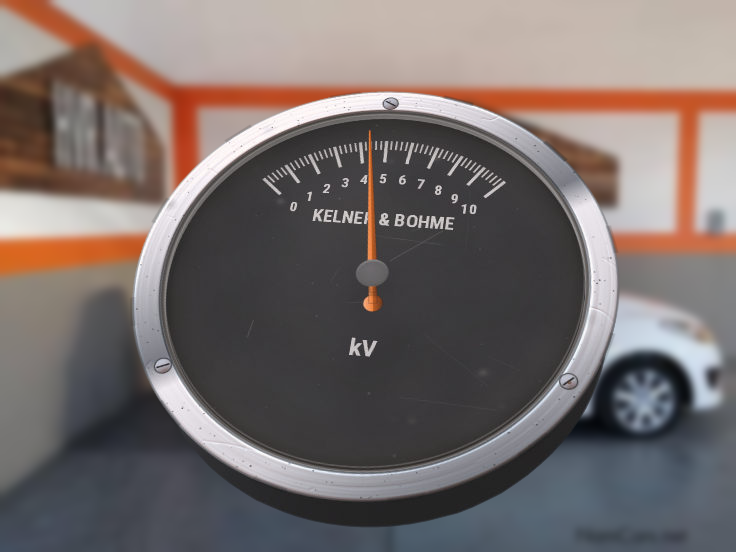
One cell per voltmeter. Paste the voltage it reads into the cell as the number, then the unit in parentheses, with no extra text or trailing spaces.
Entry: 4.4 (kV)
